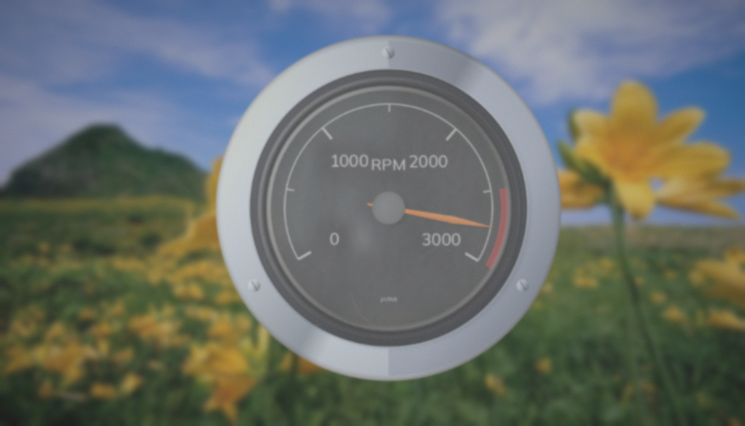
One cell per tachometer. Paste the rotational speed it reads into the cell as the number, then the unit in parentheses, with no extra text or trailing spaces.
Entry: 2750 (rpm)
